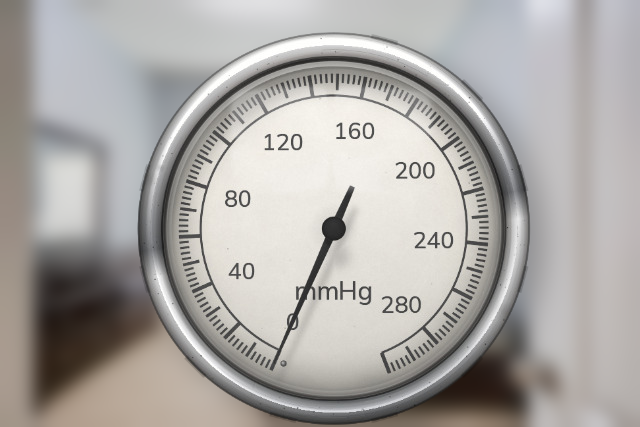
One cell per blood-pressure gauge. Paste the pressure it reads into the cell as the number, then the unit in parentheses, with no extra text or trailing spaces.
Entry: 0 (mmHg)
